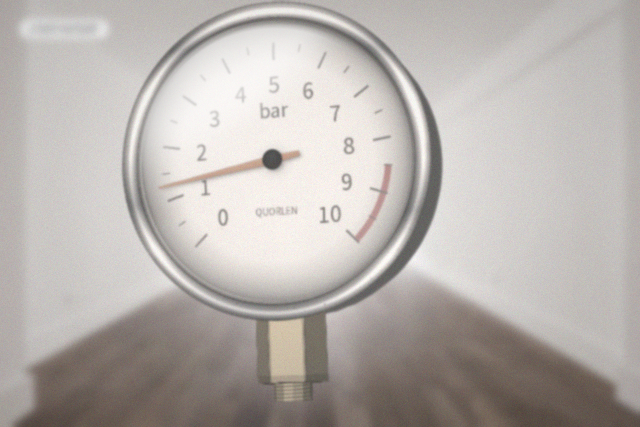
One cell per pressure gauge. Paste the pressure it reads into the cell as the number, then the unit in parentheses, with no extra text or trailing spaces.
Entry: 1.25 (bar)
